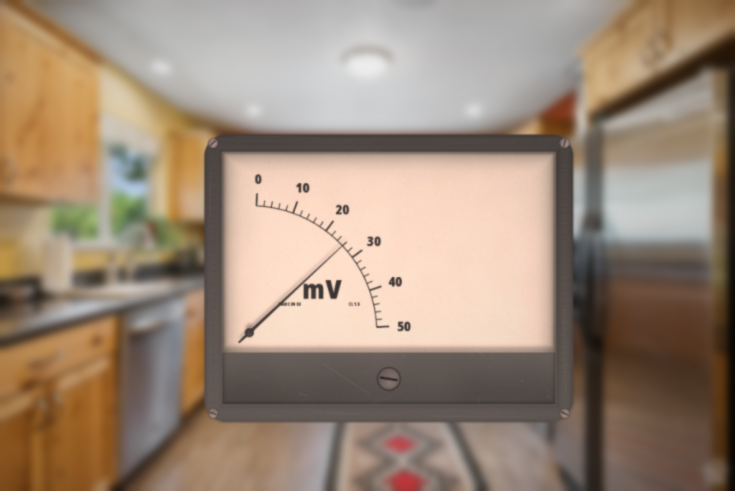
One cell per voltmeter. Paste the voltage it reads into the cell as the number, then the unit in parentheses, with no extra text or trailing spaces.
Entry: 26 (mV)
